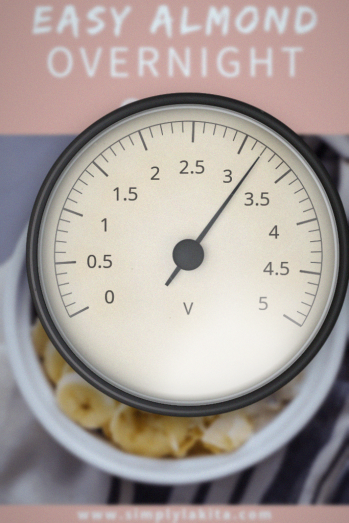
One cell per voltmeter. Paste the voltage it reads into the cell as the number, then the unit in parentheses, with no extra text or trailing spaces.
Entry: 3.2 (V)
